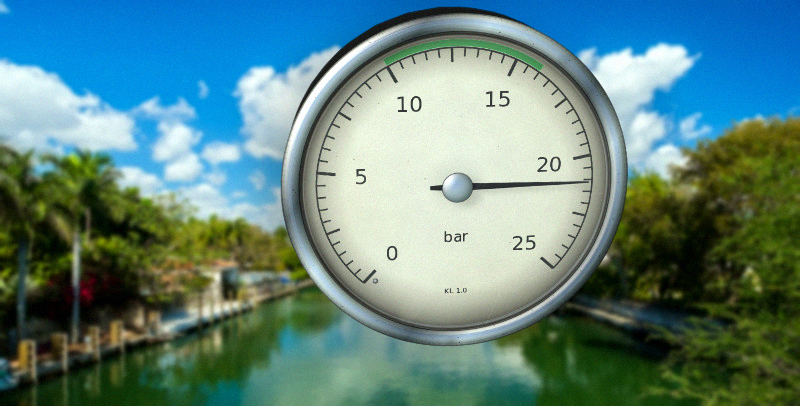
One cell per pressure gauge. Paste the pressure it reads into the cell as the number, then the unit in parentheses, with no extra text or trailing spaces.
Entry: 21 (bar)
